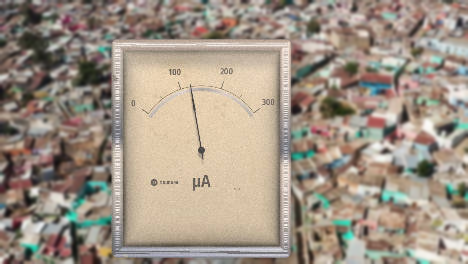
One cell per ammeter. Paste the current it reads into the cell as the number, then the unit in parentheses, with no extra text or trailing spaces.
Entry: 125 (µA)
